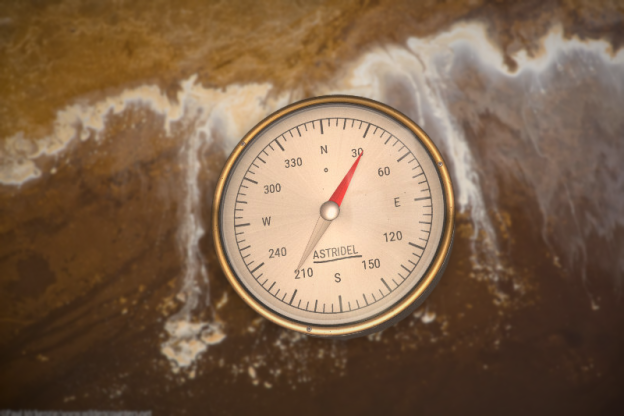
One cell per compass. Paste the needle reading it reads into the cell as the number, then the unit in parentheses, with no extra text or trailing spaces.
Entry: 35 (°)
